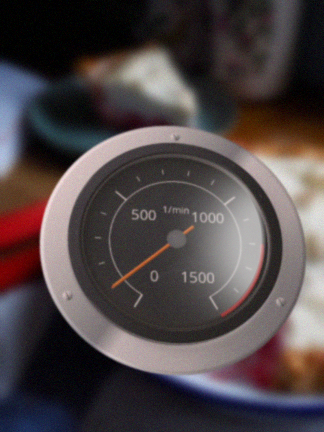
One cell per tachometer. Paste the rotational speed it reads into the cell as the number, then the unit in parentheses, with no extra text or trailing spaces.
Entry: 100 (rpm)
